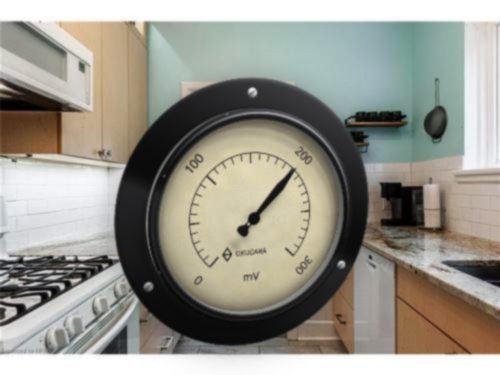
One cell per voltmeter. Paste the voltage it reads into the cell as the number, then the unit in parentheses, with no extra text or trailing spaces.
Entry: 200 (mV)
